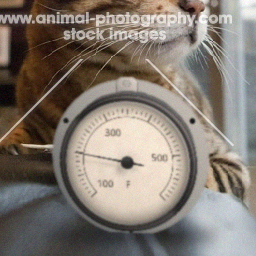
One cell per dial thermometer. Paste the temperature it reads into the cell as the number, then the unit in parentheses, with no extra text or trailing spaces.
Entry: 200 (°F)
